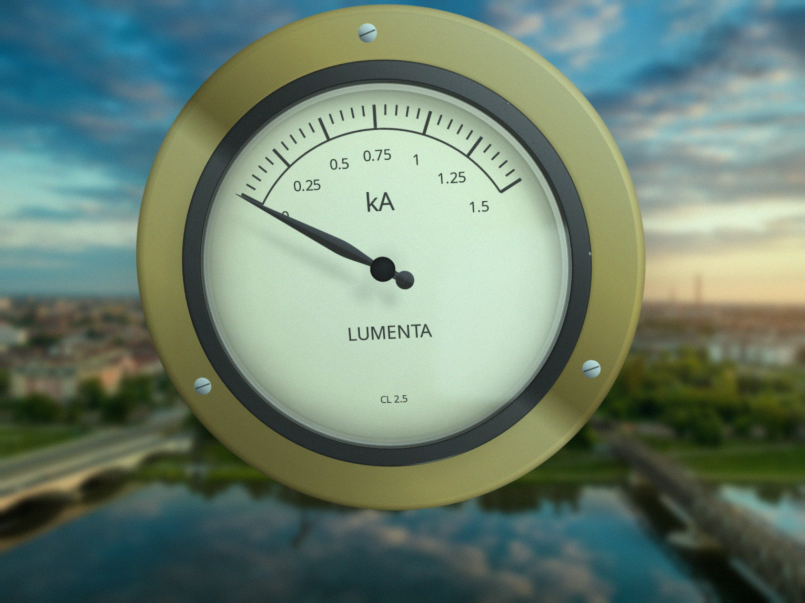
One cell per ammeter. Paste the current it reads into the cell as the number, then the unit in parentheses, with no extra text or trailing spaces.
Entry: 0 (kA)
